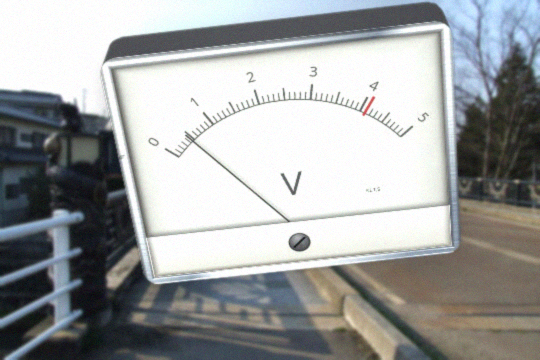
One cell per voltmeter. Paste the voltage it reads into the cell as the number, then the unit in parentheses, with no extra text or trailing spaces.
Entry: 0.5 (V)
